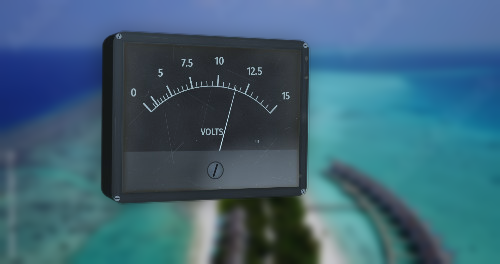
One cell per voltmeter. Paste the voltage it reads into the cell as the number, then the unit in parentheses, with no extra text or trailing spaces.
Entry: 11.5 (V)
